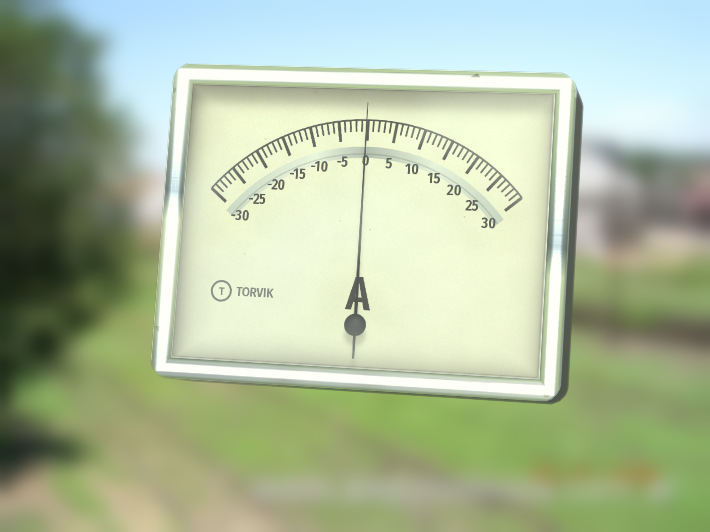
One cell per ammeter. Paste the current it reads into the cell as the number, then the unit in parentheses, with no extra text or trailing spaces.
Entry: 0 (A)
